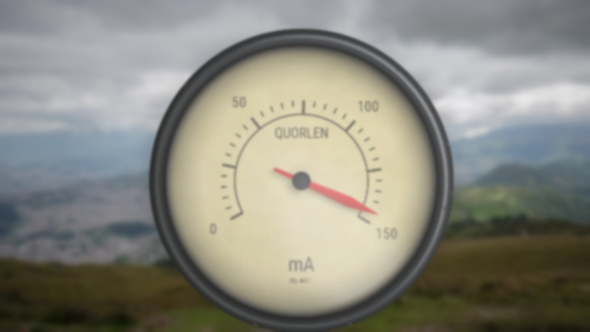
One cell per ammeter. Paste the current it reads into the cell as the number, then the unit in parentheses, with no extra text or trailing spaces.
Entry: 145 (mA)
